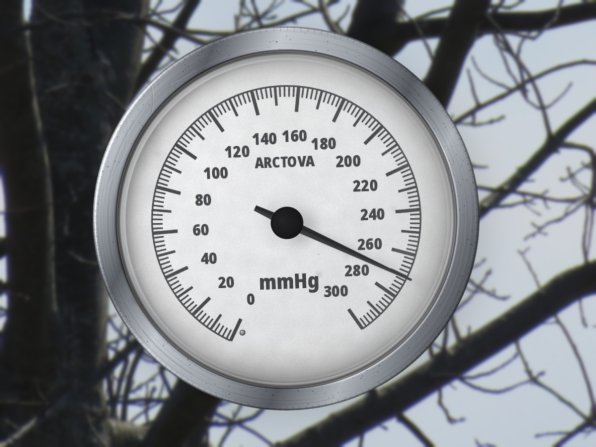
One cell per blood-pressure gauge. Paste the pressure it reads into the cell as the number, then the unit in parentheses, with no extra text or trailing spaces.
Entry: 270 (mmHg)
